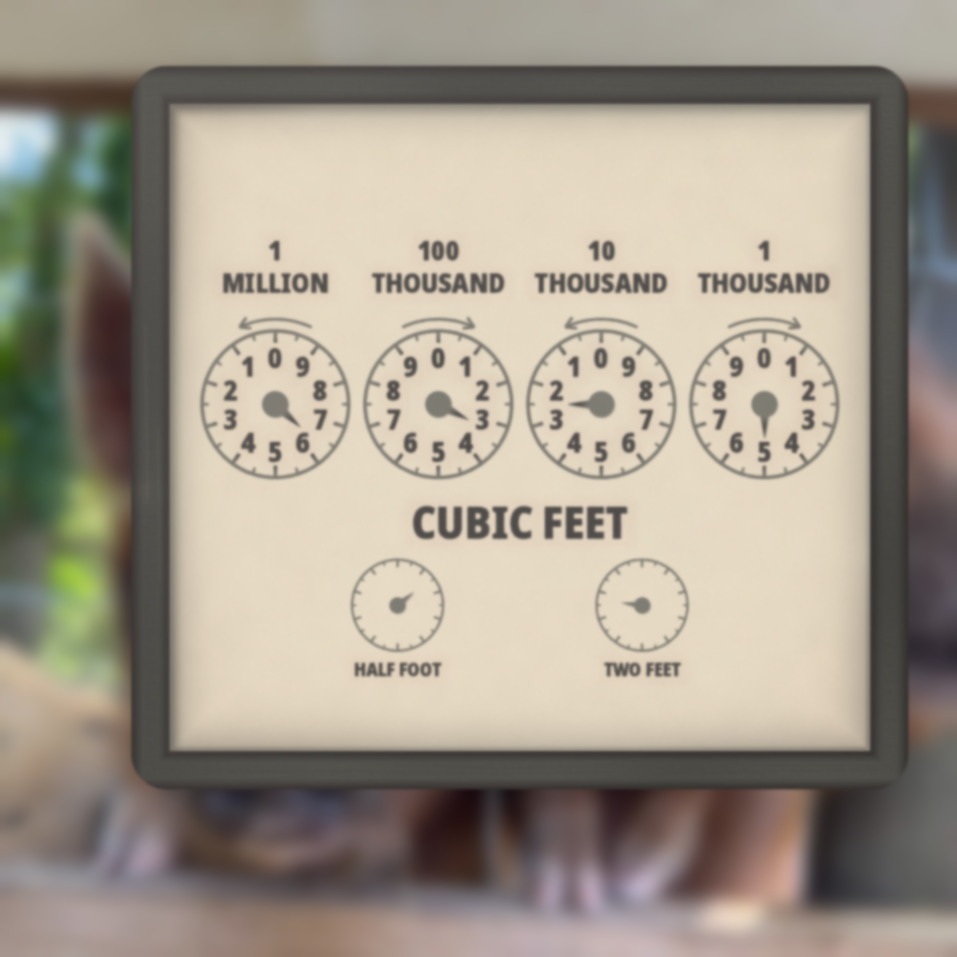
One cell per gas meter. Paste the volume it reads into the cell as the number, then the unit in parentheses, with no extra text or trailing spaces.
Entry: 632500 (ft³)
